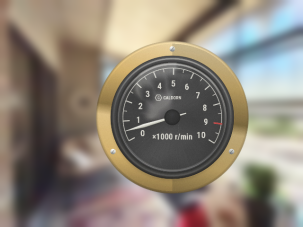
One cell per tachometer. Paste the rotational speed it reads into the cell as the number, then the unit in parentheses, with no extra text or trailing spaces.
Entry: 500 (rpm)
